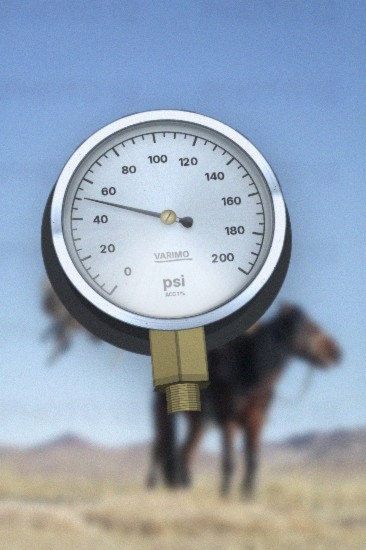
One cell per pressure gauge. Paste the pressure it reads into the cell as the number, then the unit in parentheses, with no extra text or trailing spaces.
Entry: 50 (psi)
